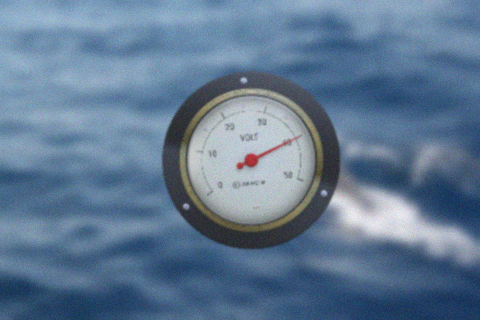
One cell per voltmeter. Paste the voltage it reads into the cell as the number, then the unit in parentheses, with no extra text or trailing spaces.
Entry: 40 (V)
